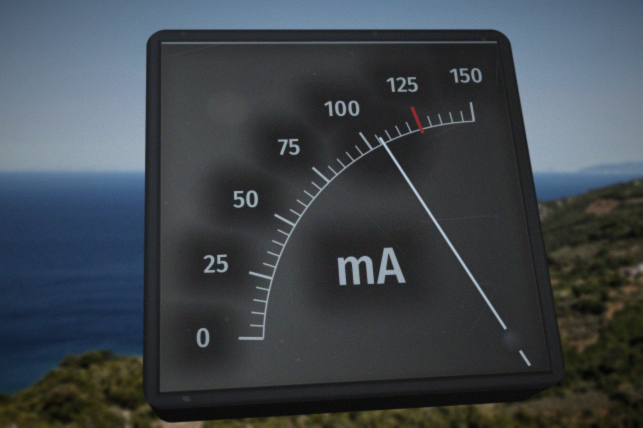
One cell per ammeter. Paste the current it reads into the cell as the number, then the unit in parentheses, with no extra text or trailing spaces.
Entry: 105 (mA)
